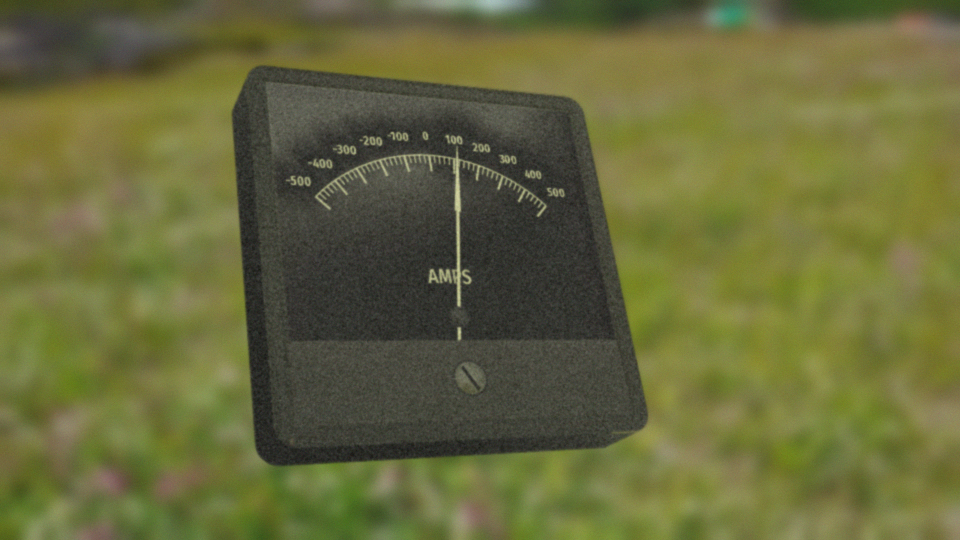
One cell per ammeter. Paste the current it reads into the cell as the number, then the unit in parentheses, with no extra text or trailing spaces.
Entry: 100 (A)
